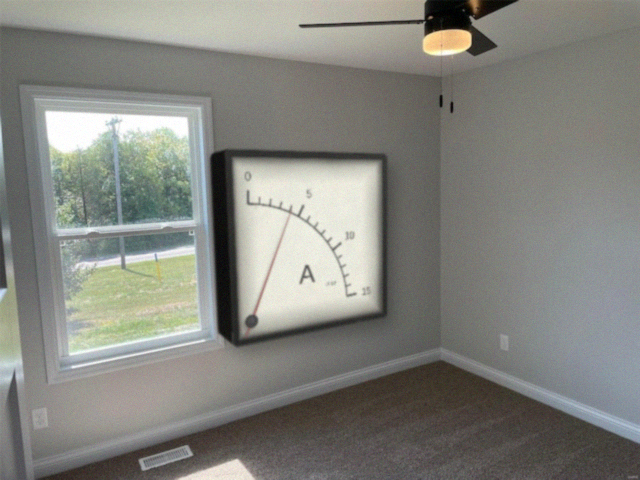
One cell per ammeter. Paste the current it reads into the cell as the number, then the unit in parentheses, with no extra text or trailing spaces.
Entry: 4 (A)
